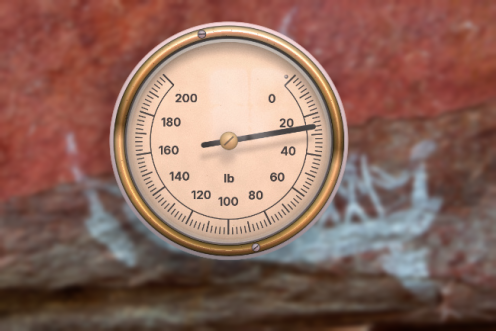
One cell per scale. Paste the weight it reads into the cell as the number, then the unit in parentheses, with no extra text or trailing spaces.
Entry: 26 (lb)
